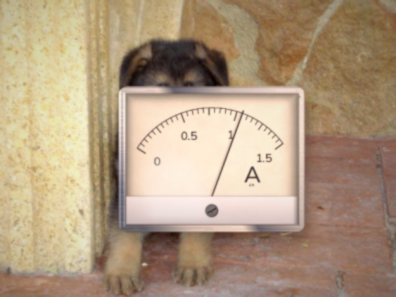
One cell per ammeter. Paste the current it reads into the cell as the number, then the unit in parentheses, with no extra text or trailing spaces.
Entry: 1.05 (A)
